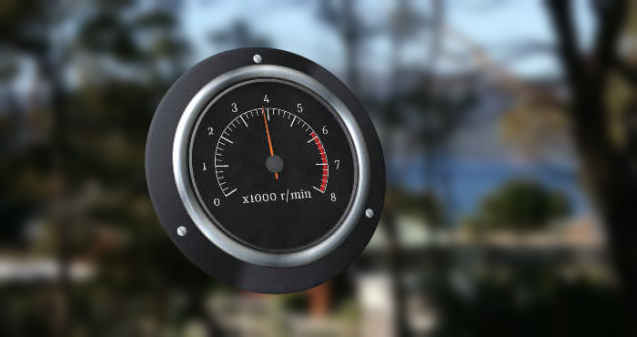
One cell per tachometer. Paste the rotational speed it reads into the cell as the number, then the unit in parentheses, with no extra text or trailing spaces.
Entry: 3800 (rpm)
